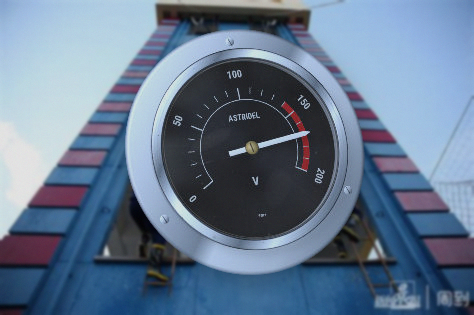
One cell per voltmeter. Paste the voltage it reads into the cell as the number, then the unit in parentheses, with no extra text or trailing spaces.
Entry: 170 (V)
